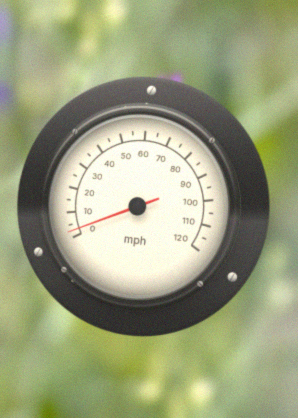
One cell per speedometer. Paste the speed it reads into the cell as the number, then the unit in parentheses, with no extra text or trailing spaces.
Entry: 2.5 (mph)
